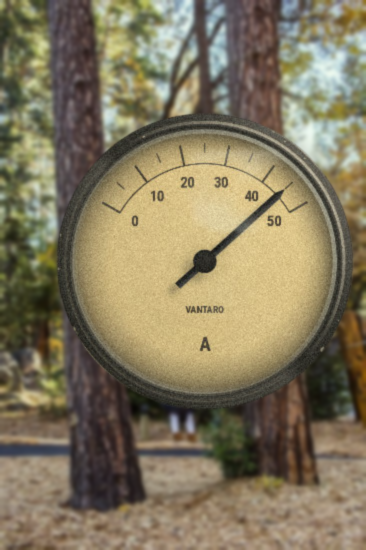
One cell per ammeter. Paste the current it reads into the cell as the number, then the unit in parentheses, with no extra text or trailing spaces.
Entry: 45 (A)
